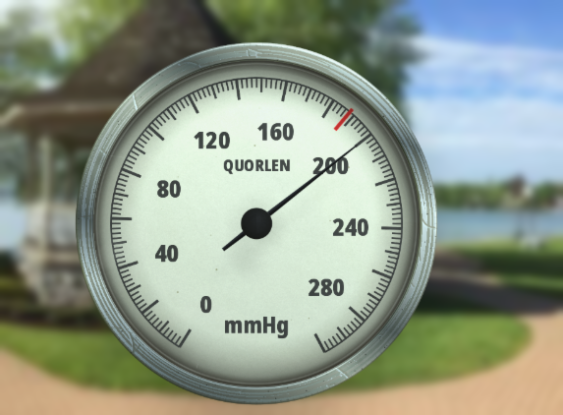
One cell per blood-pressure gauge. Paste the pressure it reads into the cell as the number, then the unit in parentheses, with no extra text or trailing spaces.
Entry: 200 (mmHg)
